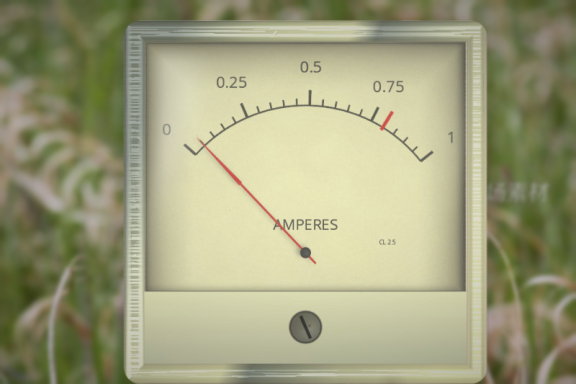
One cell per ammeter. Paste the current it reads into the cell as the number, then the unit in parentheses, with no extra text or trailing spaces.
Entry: 0.05 (A)
